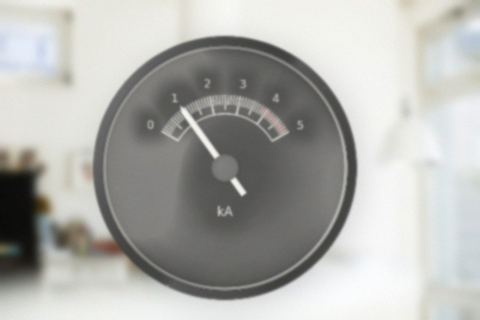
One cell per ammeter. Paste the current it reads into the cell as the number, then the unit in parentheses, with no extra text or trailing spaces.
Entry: 1 (kA)
